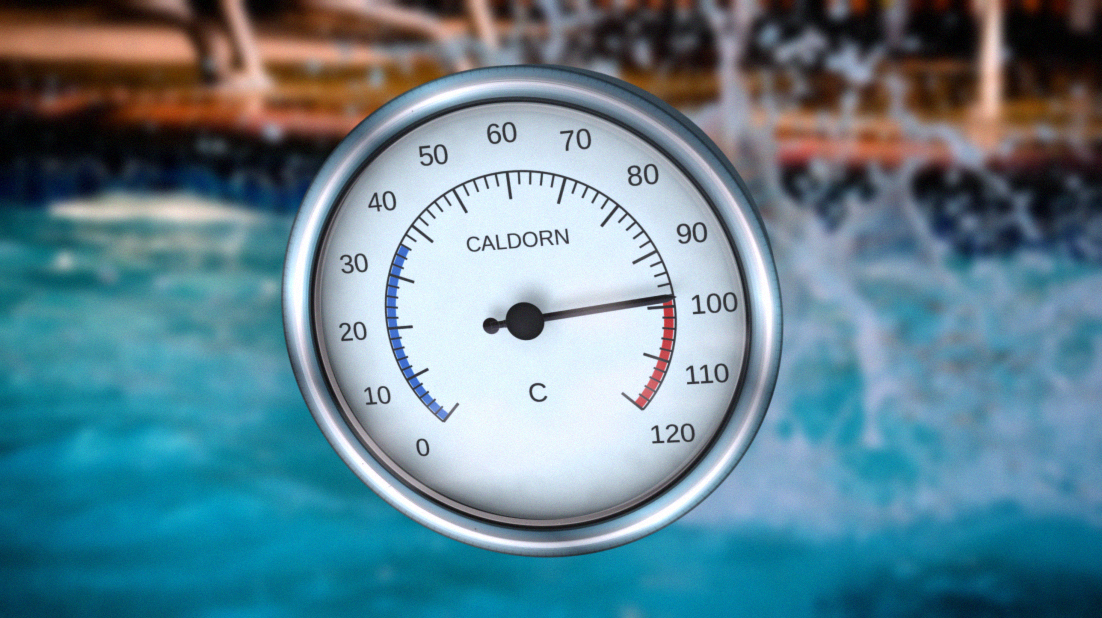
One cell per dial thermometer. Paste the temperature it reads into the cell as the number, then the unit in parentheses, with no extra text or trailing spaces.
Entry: 98 (°C)
